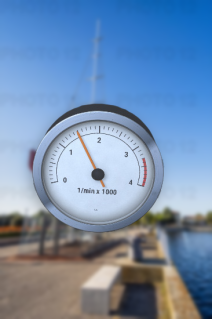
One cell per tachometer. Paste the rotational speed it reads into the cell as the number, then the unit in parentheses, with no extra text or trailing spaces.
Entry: 1500 (rpm)
